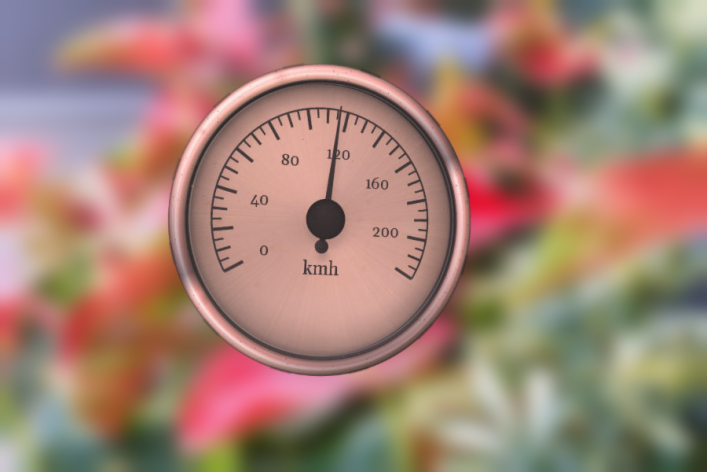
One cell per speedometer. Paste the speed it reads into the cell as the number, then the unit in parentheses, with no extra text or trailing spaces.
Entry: 115 (km/h)
